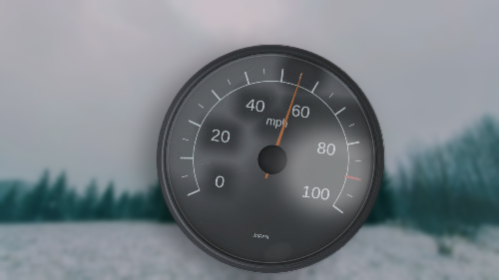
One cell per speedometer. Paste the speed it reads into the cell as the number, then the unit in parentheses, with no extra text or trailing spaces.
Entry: 55 (mph)
